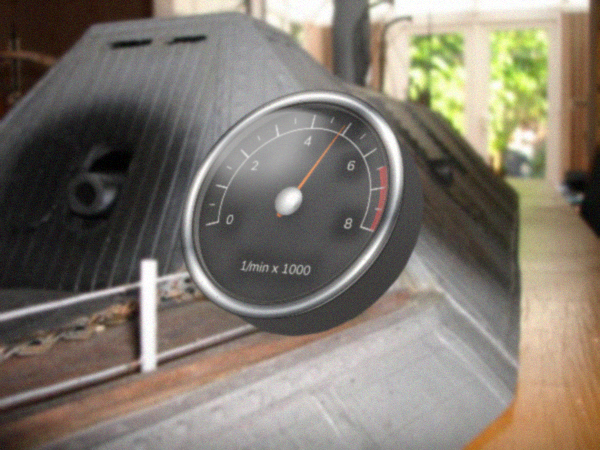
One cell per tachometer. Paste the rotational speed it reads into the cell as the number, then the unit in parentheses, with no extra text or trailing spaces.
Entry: 5000 (rpm)
